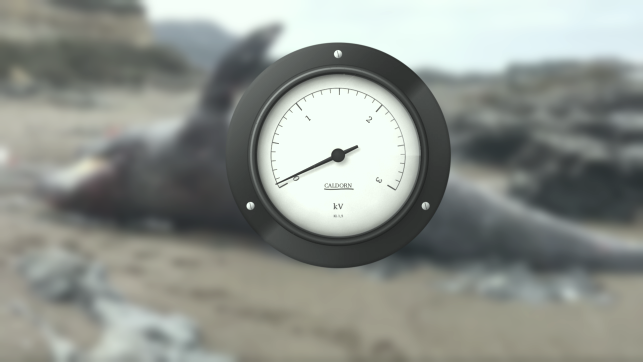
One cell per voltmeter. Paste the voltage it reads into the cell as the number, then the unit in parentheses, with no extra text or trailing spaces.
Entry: 0.05 (kV)
